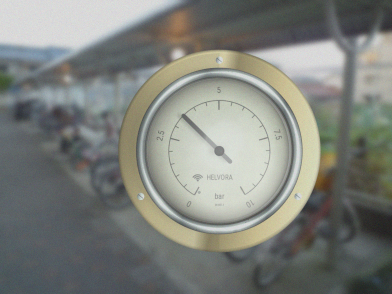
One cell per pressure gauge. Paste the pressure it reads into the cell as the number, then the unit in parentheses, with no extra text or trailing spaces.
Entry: 3.5 (bar)
